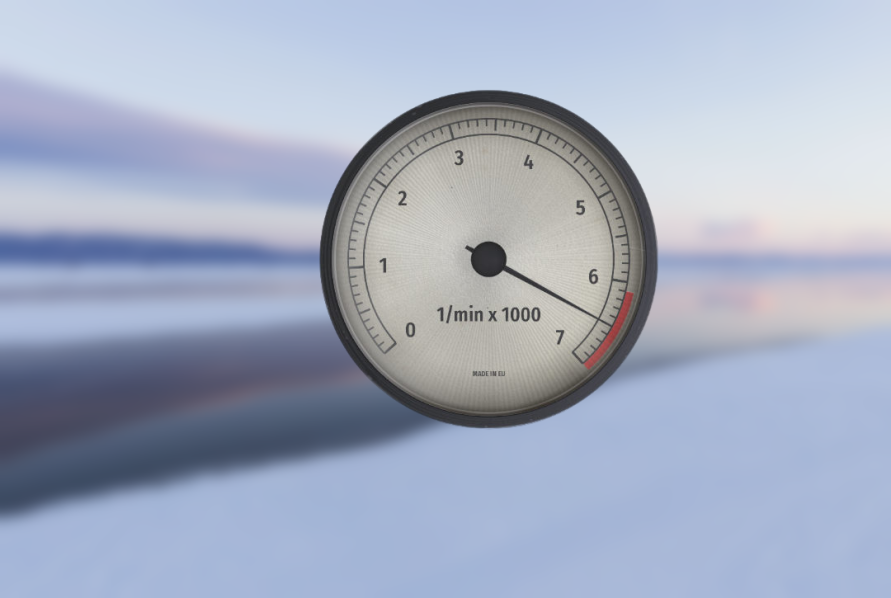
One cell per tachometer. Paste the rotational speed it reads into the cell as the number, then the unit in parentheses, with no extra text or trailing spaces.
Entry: 6500 (rpm)
